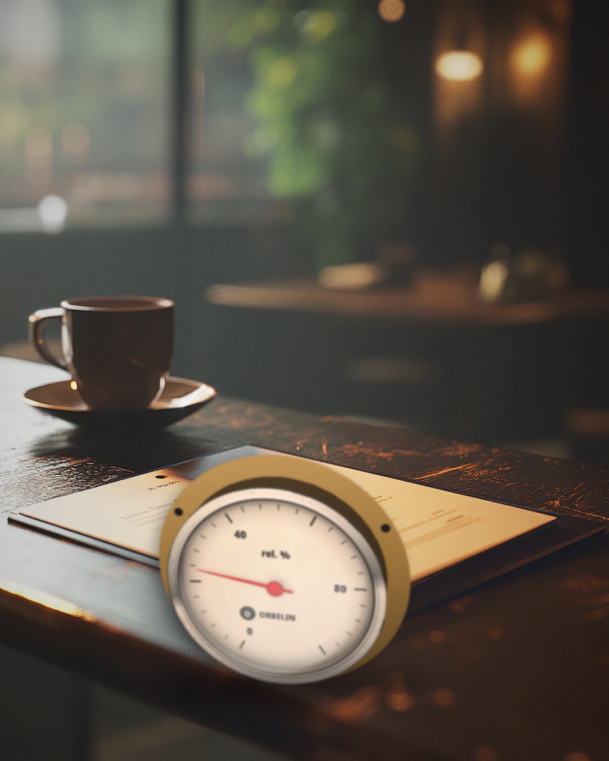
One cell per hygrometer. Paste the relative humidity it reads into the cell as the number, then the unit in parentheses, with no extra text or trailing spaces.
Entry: 24 (%)
